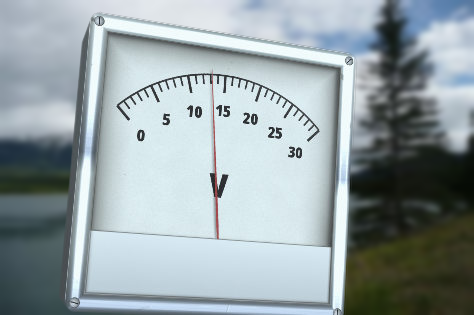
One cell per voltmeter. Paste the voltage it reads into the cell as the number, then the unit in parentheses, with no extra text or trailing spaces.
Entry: 13 (V)
